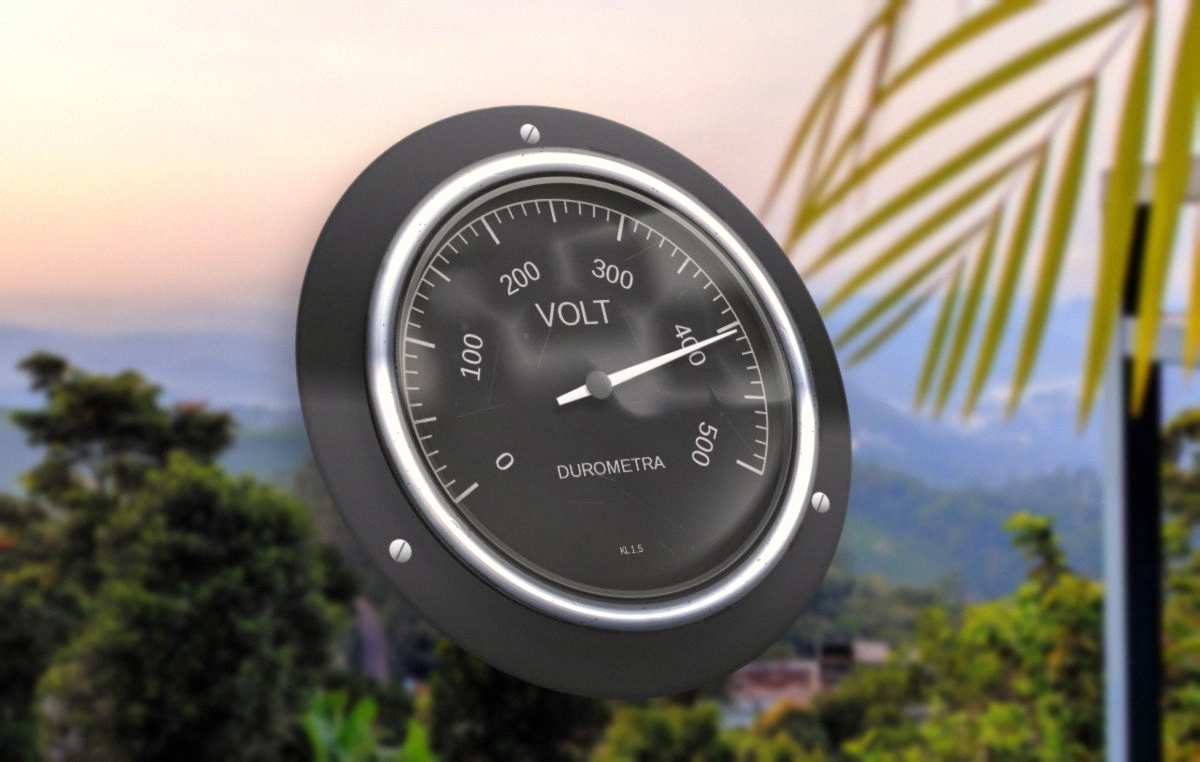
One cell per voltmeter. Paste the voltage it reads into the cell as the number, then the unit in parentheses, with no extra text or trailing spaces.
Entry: 405 (V)
